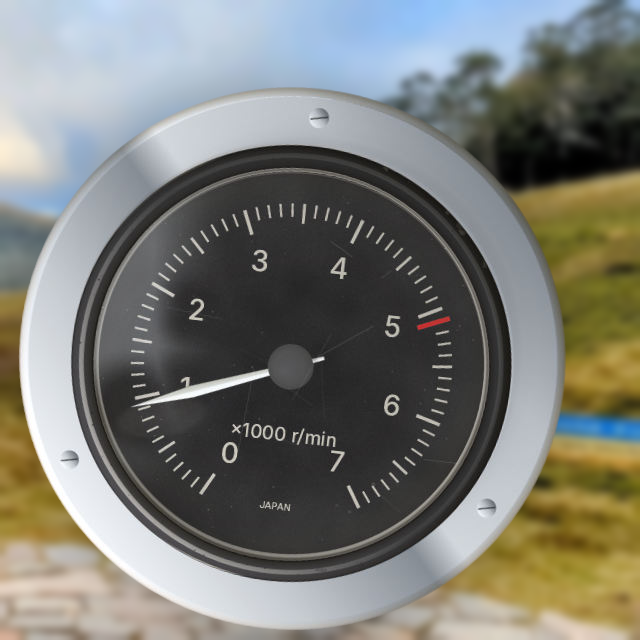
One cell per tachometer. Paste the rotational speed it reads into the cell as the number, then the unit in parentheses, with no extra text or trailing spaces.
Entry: 950 (rpm)
